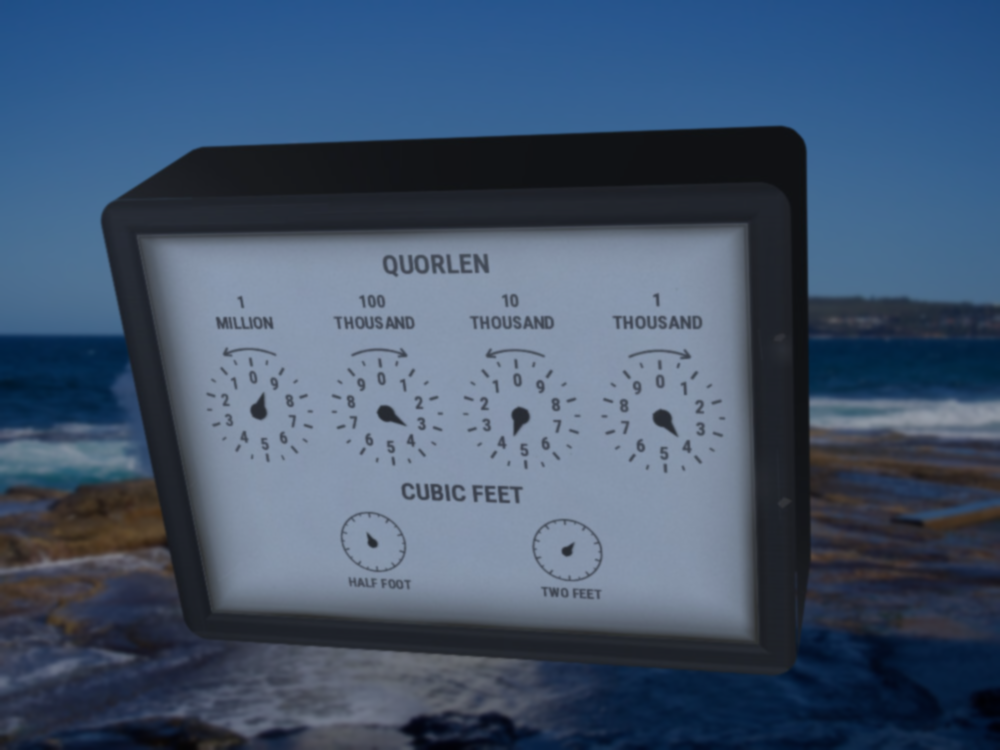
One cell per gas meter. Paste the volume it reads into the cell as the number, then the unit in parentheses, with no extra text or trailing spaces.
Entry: 934400 (ft³)
